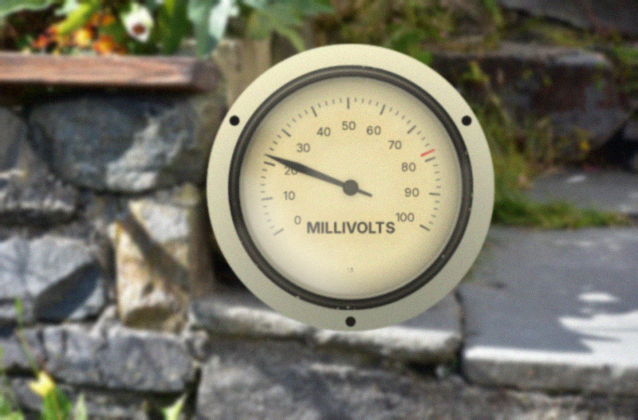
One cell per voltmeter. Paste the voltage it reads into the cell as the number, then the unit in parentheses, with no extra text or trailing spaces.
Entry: 22 (mV)
